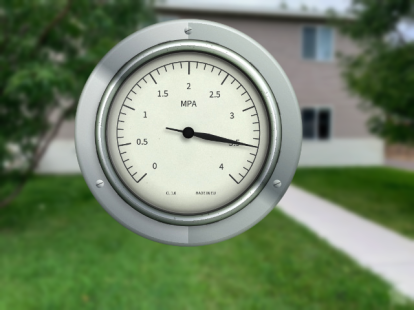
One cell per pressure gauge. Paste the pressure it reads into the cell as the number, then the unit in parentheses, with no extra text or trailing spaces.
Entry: 3.5 (MPa)
